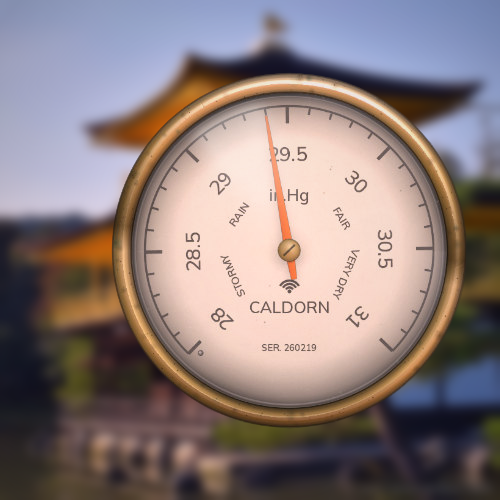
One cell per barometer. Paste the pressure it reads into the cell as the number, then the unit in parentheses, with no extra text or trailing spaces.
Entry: 29.4 (inHg)
